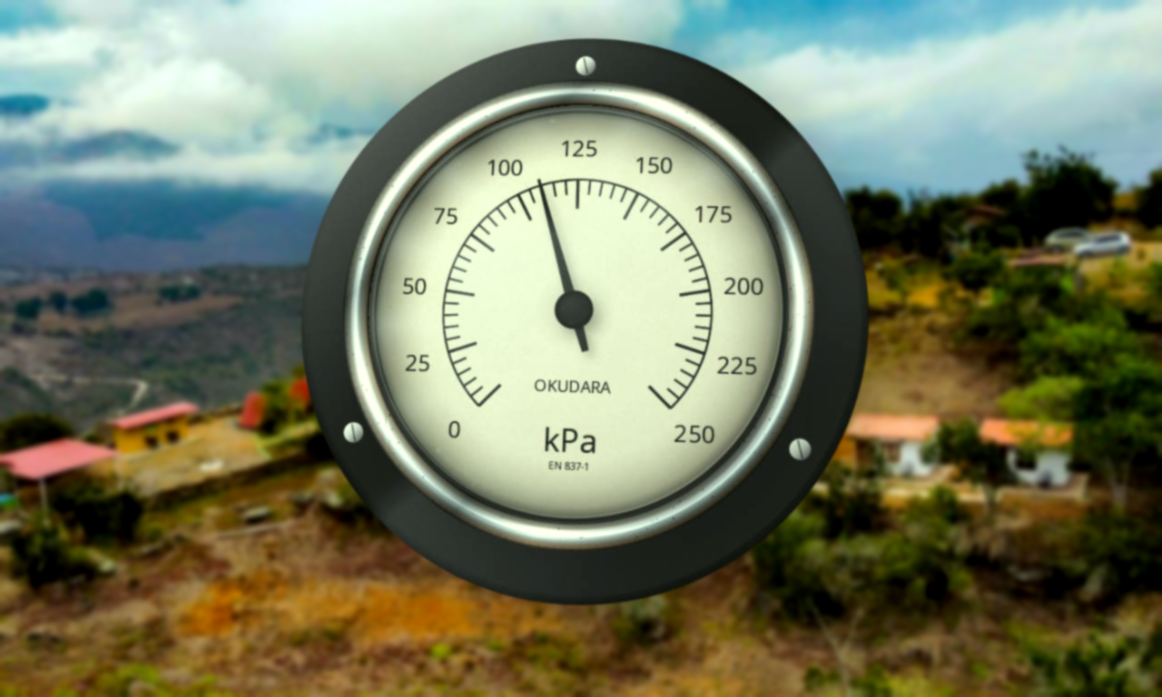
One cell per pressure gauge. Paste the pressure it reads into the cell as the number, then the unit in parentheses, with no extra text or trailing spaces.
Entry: 110 (kPa)
